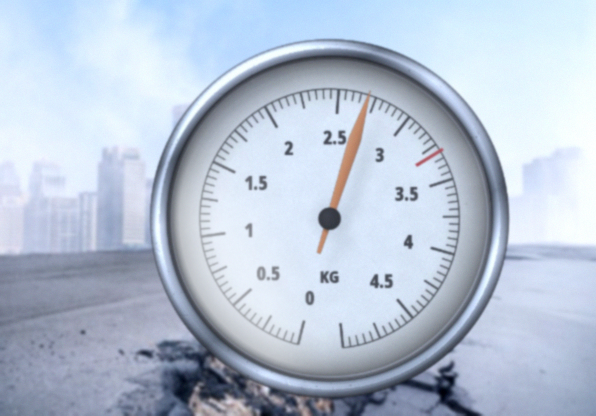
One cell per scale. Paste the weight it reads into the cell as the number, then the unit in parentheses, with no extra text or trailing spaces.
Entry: 2.7 (kg)
